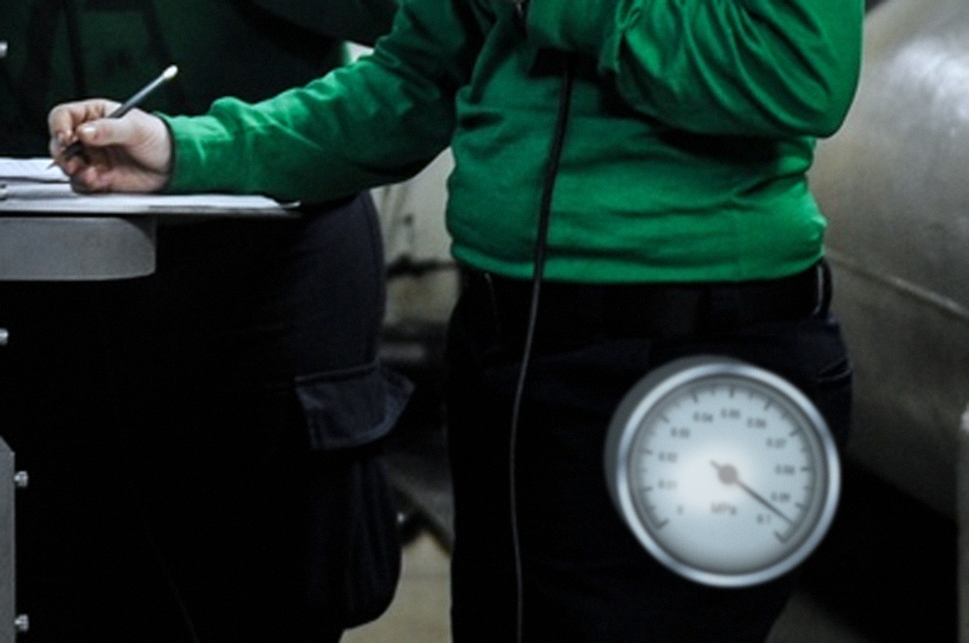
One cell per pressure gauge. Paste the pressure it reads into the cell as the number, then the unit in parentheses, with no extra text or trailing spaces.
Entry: 0.095 (MPa)
